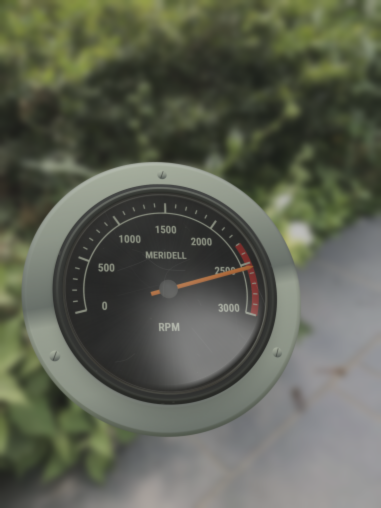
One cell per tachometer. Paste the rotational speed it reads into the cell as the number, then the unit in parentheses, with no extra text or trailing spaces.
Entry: 2550 (rpm)
